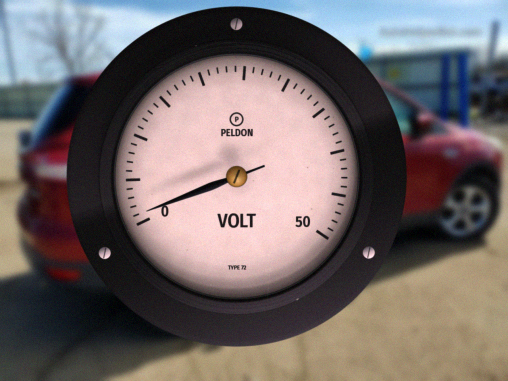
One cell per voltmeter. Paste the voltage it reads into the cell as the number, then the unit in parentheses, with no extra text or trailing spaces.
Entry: 1 (V)
